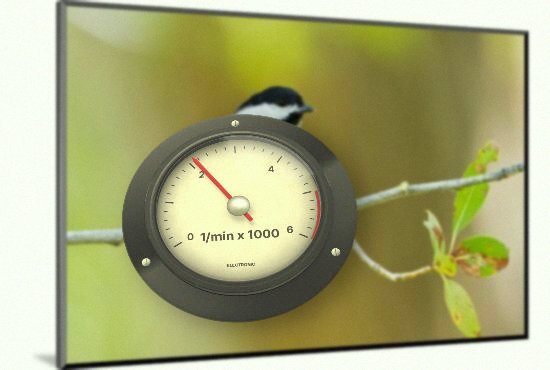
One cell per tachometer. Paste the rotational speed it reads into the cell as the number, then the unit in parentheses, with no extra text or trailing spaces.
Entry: 2100 (rpm)
